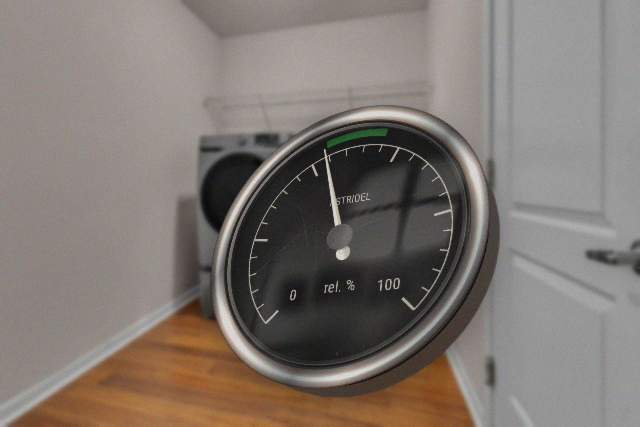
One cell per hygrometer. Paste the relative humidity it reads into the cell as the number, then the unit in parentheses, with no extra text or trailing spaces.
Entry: 44 (%)
